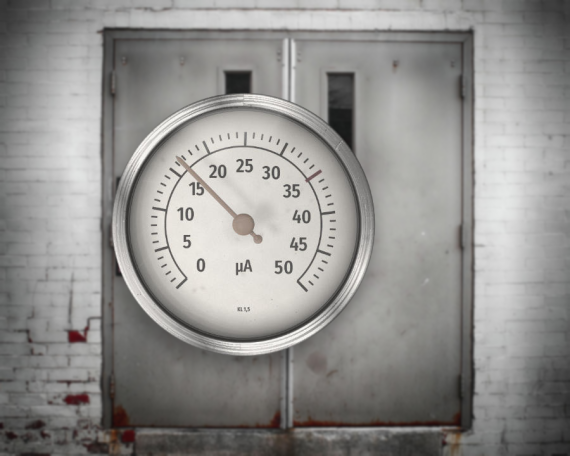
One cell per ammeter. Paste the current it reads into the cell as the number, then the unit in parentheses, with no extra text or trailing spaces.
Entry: 16.5 (µA)
